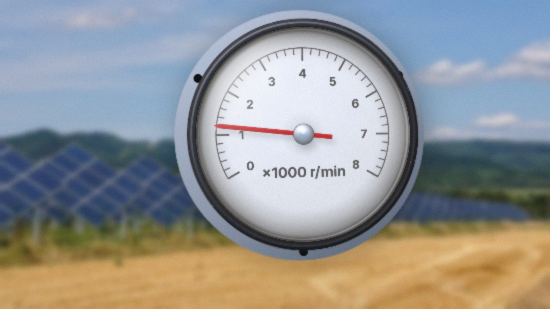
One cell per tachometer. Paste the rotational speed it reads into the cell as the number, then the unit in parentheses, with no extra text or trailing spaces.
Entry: 1200 (rpm)
